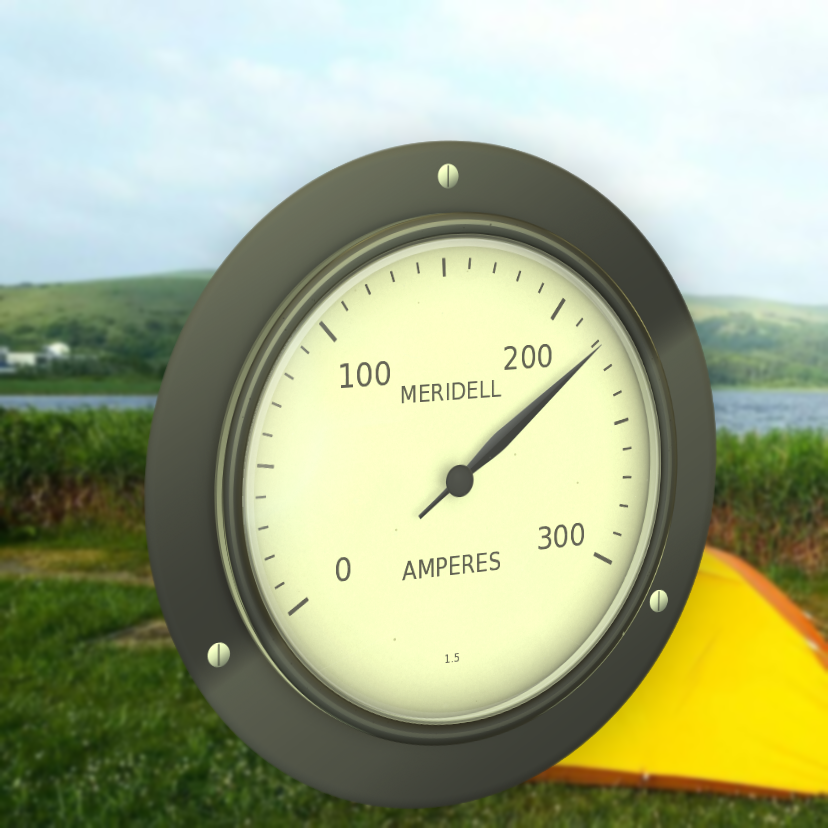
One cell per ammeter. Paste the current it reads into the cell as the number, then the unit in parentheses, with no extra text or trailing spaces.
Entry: 220 (A)
